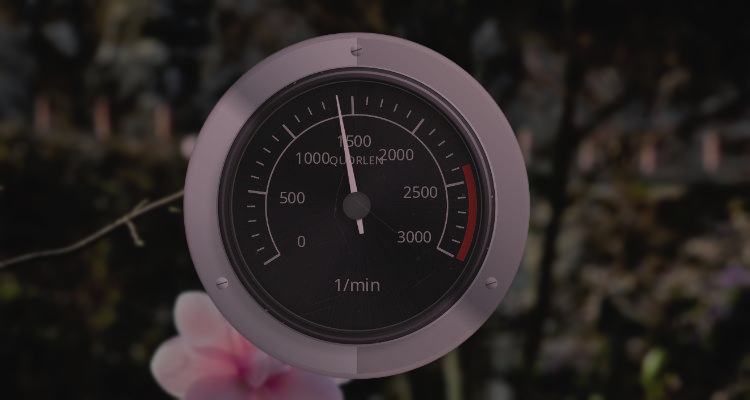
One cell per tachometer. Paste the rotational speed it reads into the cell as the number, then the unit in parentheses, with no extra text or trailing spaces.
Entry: 1400 (rpm)
